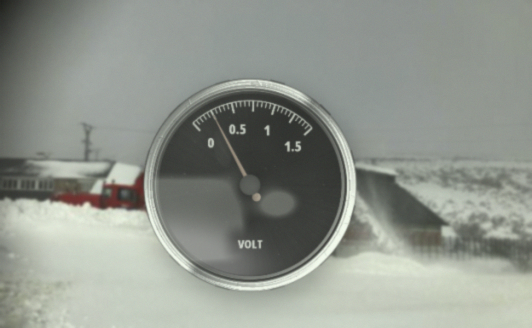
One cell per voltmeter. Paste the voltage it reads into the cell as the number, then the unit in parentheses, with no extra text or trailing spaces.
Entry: 0.25 (V)
